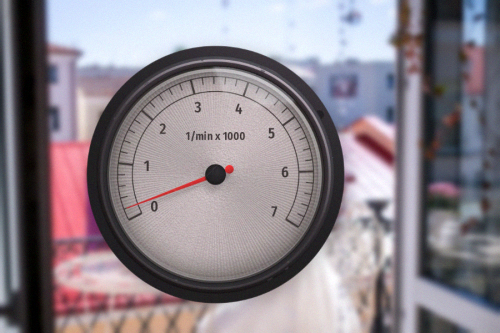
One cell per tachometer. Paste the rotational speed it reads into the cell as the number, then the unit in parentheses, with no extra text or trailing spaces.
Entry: 200 (rpm)
